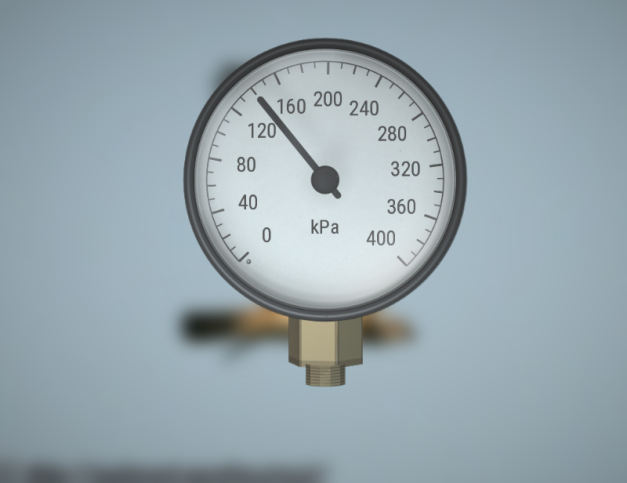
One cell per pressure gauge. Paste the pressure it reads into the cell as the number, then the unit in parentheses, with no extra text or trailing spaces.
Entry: 140 (kPa)
